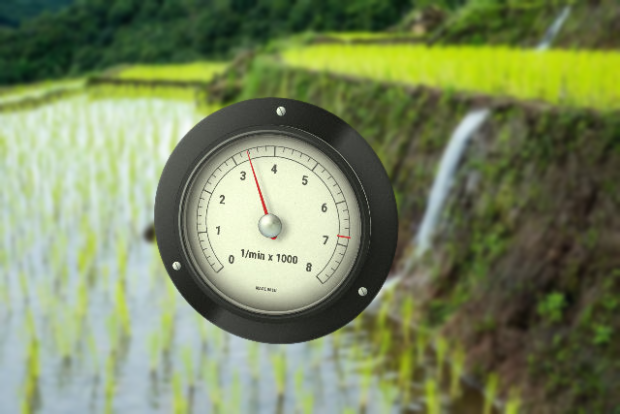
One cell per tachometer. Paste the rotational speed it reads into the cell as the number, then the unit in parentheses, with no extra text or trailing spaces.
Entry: 3400 (rpm)
